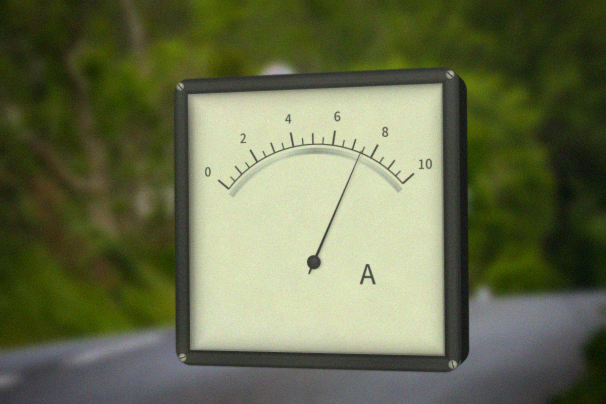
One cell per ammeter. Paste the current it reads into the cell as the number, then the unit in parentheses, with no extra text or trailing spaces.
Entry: 7.5 (A)
